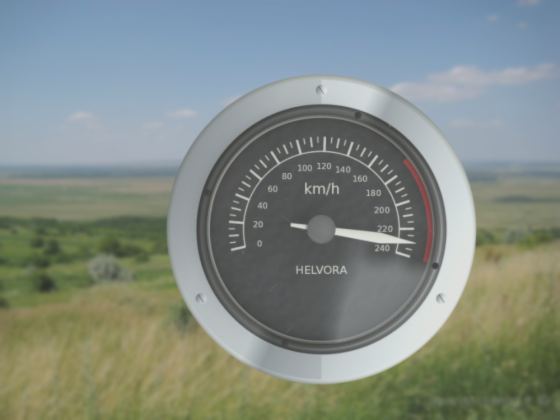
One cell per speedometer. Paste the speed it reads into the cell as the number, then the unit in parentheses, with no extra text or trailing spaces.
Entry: 230 (km/h)
